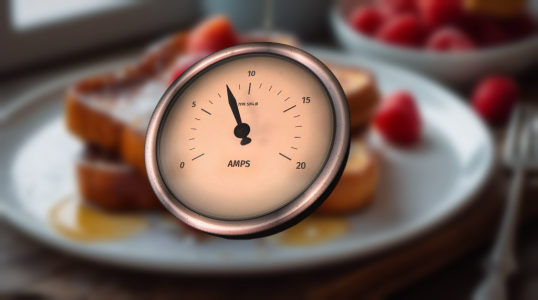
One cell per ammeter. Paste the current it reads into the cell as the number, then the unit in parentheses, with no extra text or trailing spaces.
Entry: 8 (A)
